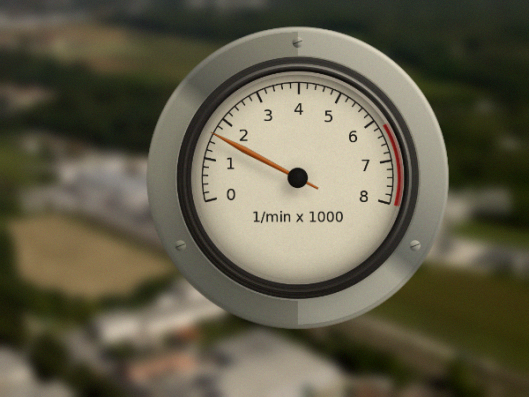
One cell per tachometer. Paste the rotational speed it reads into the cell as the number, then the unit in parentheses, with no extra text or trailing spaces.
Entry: 1600 (rpm)
